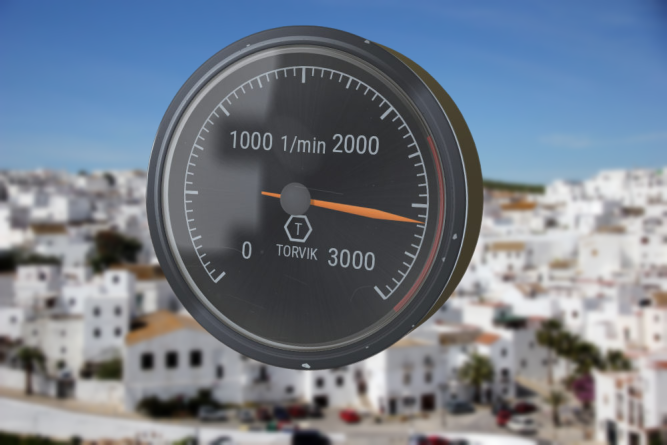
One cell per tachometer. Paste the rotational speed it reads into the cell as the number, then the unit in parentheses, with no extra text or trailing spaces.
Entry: 2575 (rpm)
